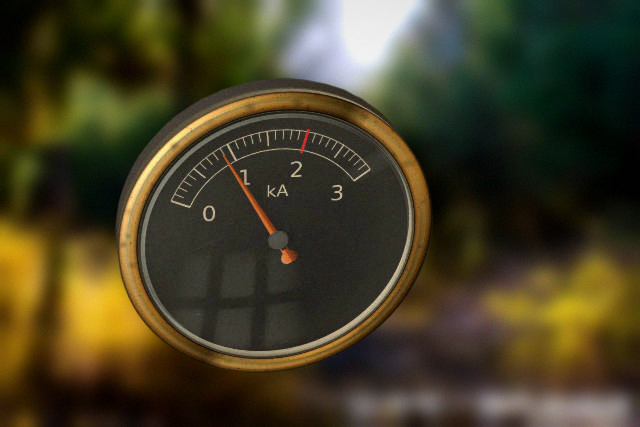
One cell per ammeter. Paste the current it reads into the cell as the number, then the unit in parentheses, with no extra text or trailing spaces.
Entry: 0.9 (kA)
